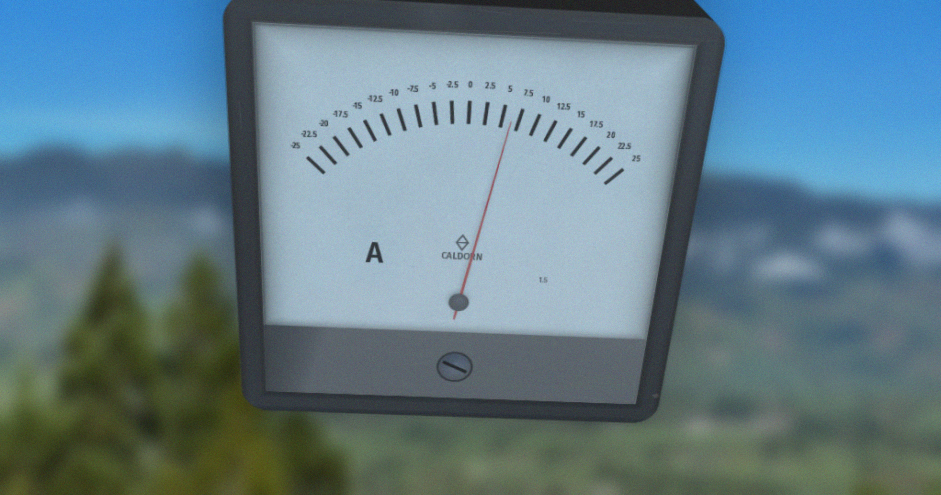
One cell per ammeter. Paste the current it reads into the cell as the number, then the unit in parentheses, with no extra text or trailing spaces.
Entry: 6.25 (A)
